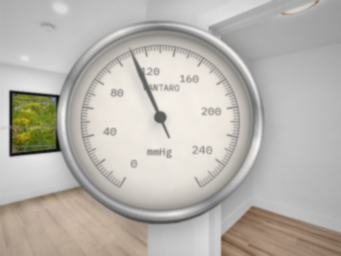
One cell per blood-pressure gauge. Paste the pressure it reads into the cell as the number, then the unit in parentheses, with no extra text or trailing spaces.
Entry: 110 (mmHg)
